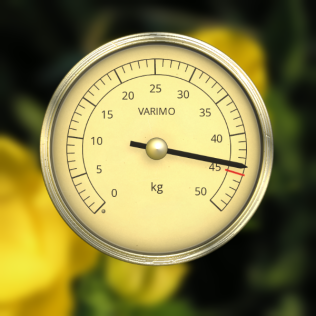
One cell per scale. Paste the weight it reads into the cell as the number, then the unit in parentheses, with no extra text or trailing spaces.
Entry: 44 (kg)
